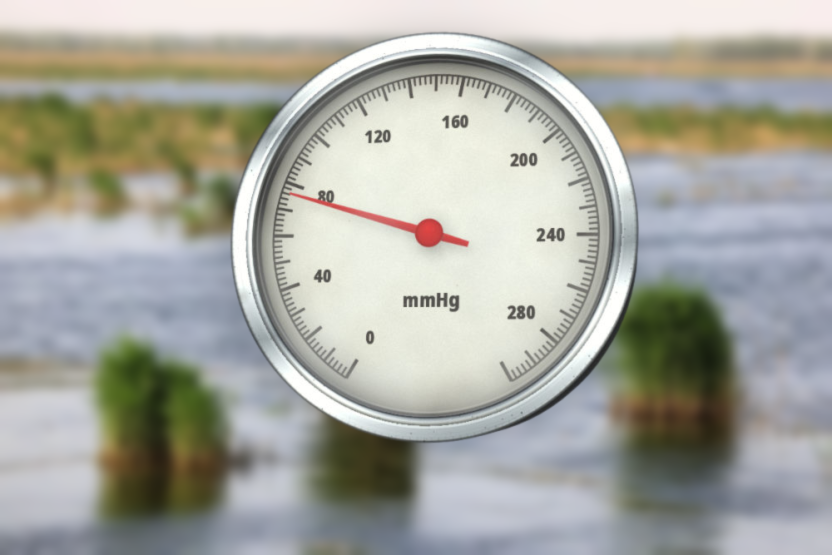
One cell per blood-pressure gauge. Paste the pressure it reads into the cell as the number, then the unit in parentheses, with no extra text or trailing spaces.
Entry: 76 (mmHg)
